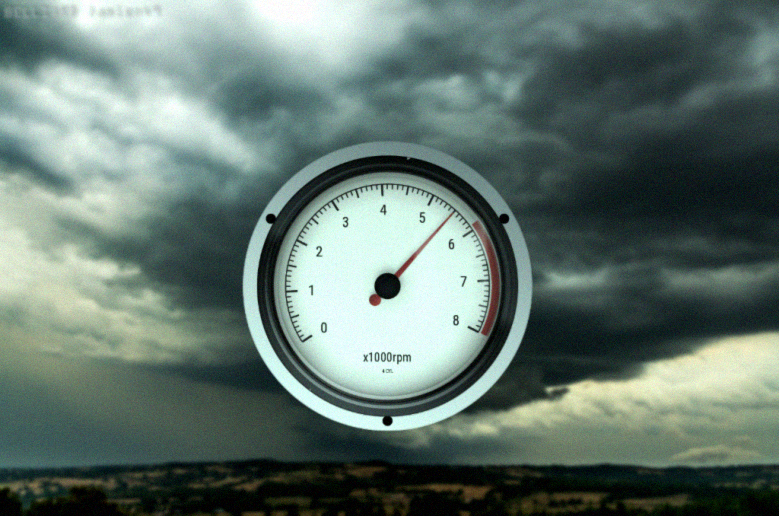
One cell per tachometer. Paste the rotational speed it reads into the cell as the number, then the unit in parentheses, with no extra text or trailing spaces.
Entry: 5500 (rpm)
